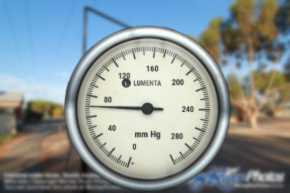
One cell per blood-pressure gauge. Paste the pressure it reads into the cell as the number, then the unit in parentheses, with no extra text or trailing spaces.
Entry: 70 (mmHg)
